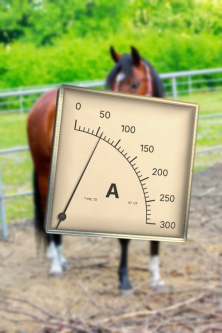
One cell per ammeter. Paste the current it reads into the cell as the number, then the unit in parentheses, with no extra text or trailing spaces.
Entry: 60 (A)
